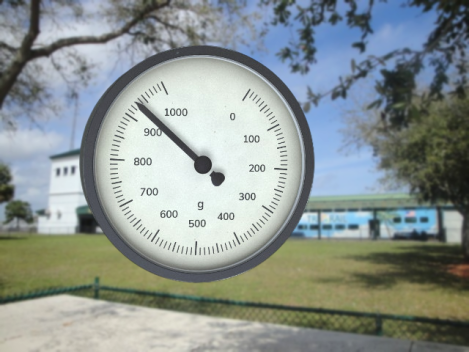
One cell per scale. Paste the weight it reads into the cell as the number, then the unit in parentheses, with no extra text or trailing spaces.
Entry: 930 (g)
